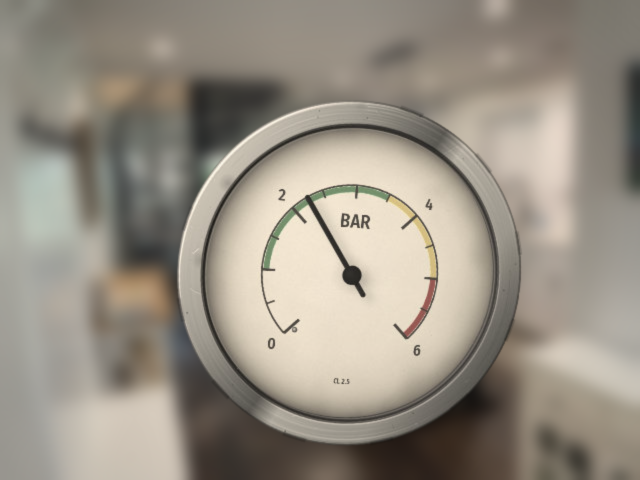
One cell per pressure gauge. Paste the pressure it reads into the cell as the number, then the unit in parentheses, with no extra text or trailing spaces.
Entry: 2.25 (bar)
